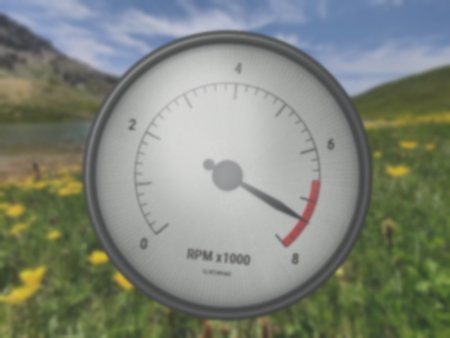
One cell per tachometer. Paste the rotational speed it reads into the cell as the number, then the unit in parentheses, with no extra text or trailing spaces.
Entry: 7400 (rpm)
